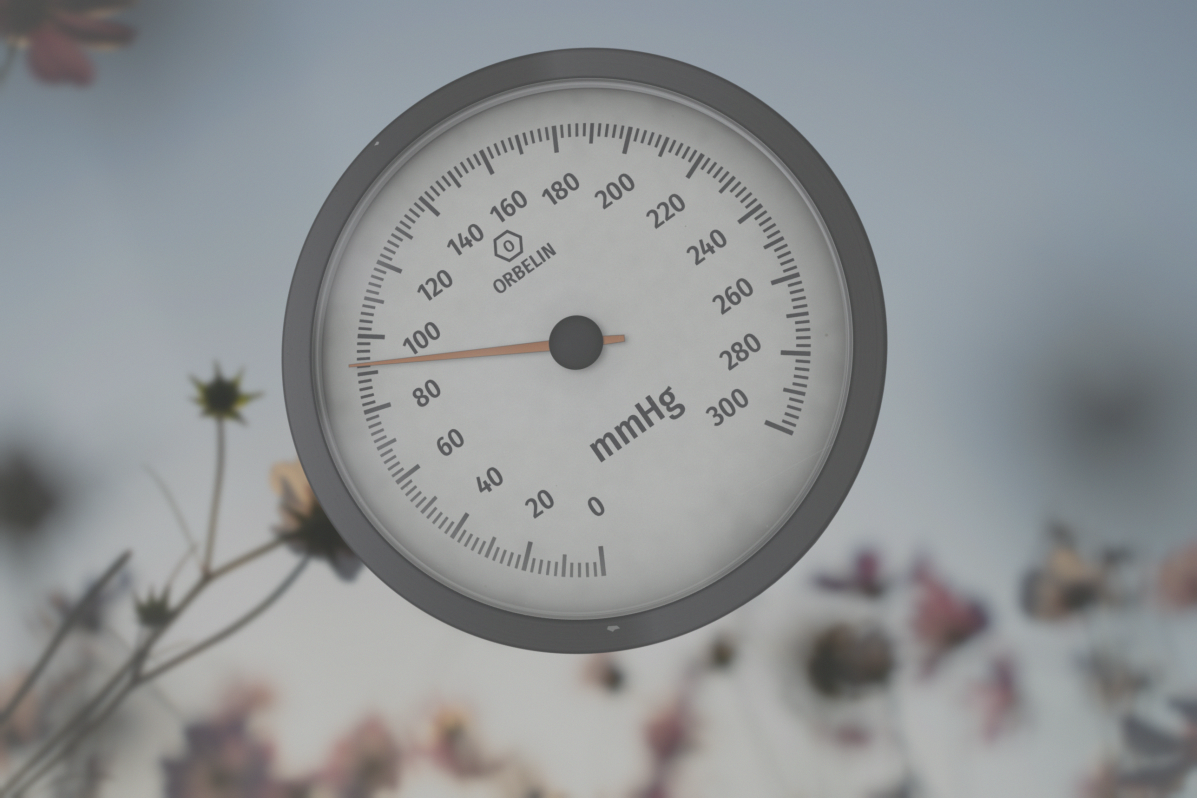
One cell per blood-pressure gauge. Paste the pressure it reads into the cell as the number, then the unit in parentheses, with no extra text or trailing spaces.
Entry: 92 (mmHg)
